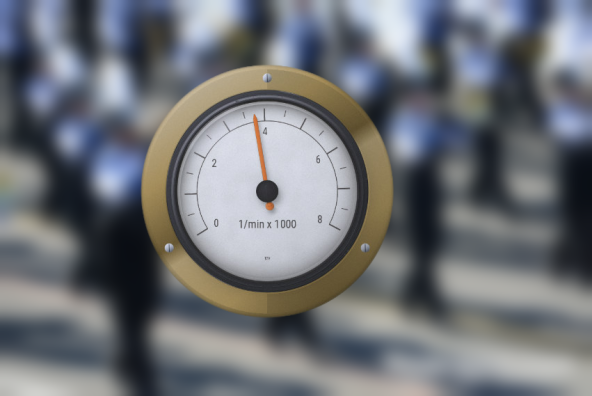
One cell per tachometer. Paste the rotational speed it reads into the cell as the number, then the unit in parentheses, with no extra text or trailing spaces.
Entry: 3750 (rpm)
